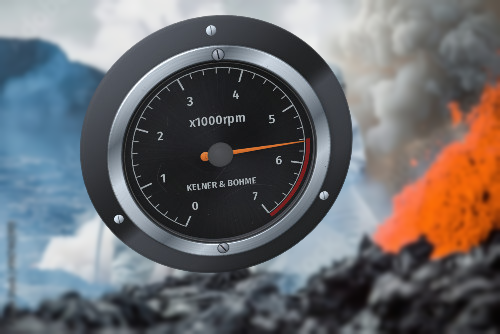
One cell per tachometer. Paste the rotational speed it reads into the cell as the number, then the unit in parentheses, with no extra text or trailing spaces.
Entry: 5600 (rpm)
